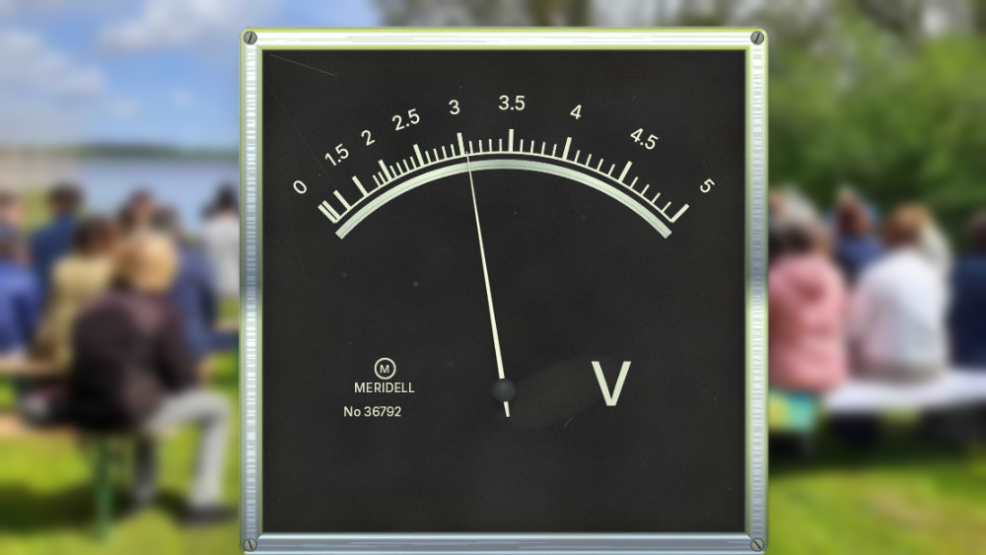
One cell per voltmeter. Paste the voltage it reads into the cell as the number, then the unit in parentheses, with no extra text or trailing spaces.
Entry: 3.05 (V)
